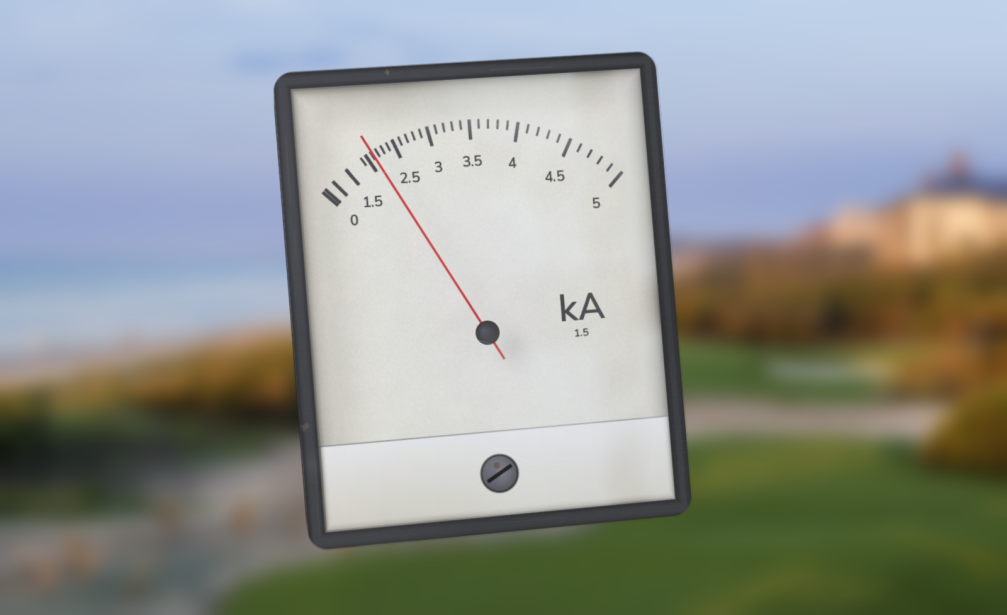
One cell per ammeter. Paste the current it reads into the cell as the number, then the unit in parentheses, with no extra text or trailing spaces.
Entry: 2.1 (kA)
